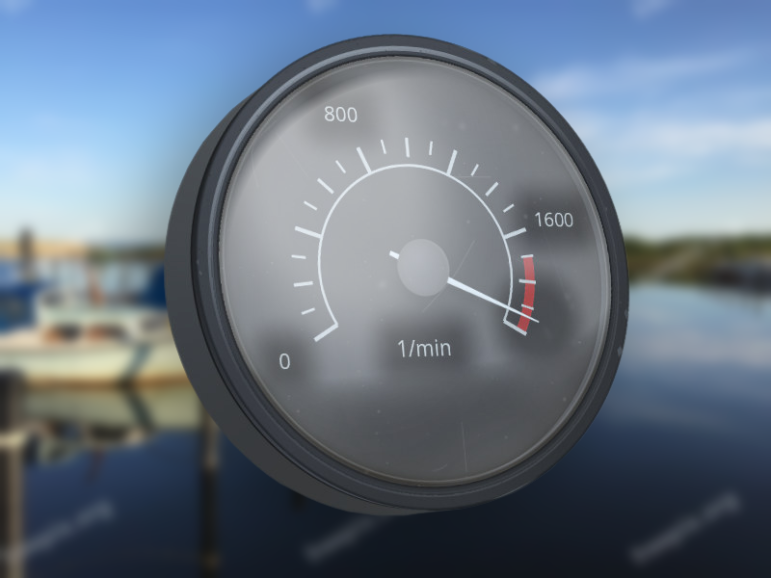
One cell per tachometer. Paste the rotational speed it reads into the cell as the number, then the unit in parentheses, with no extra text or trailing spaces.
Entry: 1950 (rpm)
